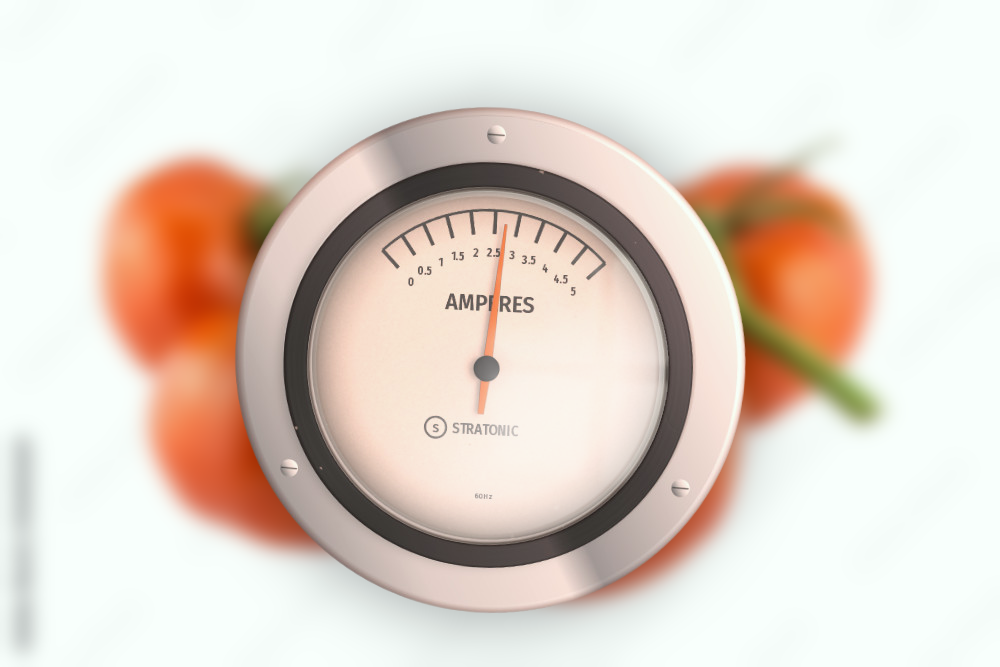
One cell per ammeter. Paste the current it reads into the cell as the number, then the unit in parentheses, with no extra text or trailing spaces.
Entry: 2.75 (A)
